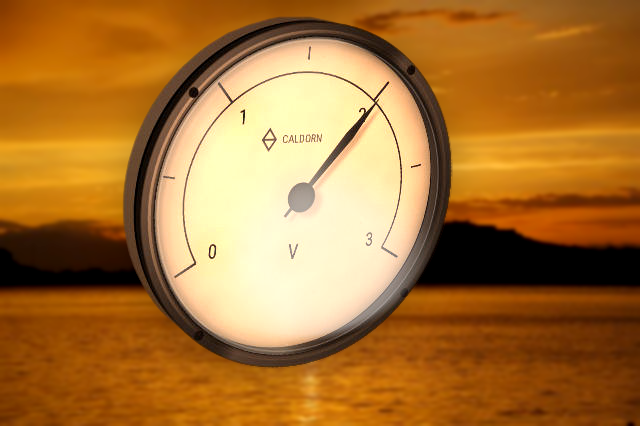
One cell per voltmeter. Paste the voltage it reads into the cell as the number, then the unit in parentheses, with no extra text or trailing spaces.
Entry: 2 (V)
